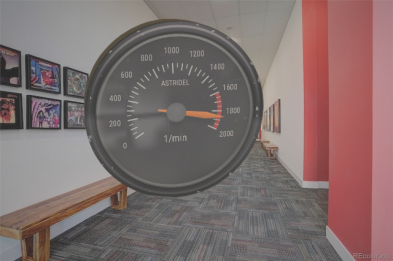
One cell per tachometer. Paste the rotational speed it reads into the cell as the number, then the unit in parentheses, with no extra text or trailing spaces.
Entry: 1850 (rpm)
